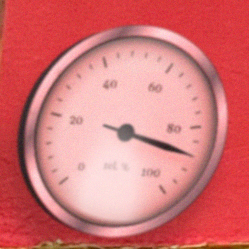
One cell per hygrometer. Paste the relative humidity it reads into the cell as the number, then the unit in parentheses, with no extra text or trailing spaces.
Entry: 88 (%)
